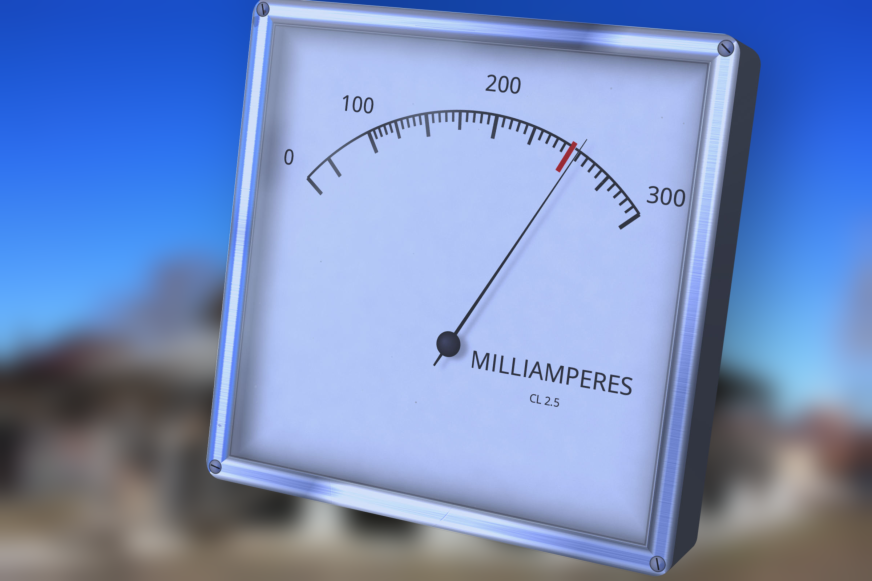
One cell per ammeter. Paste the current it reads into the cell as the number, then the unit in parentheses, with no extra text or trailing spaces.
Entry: 255 (mA)
